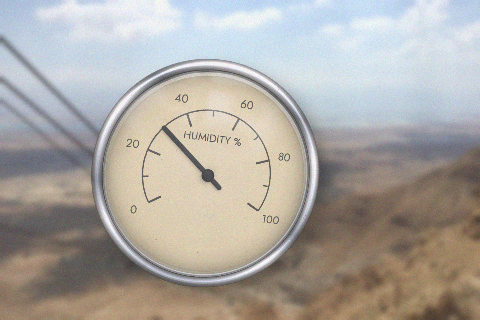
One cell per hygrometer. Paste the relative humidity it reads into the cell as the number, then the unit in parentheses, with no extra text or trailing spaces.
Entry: 30 (%)
